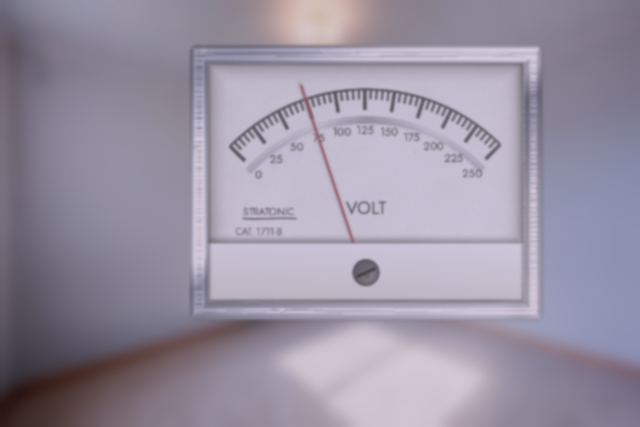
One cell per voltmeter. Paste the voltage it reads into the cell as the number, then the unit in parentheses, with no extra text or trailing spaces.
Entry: 75 (V)
